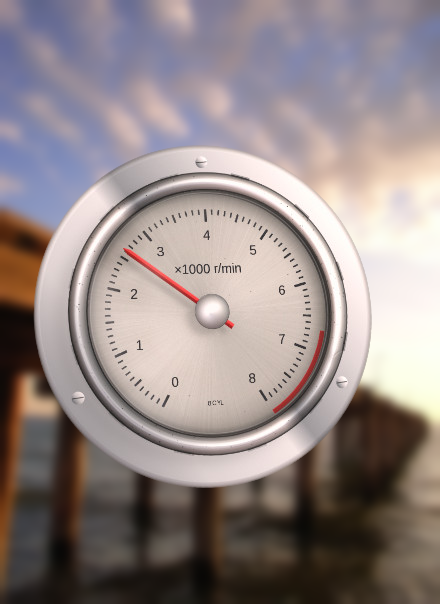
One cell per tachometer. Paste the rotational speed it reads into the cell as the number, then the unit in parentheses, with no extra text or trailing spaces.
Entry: 2600 (rpm)
